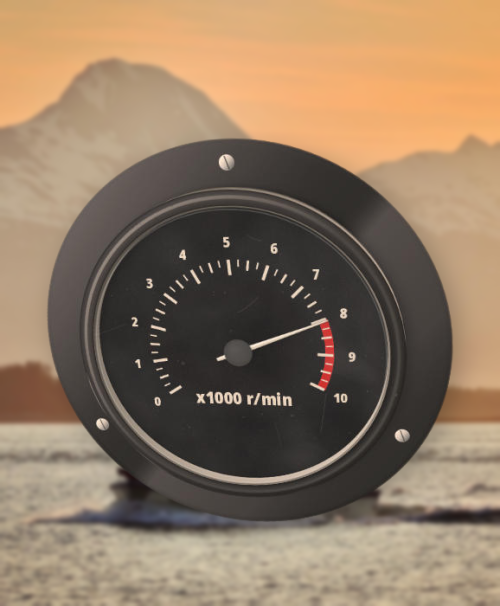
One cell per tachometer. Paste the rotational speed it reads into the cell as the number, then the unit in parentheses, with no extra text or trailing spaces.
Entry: 8000 (rpm)
